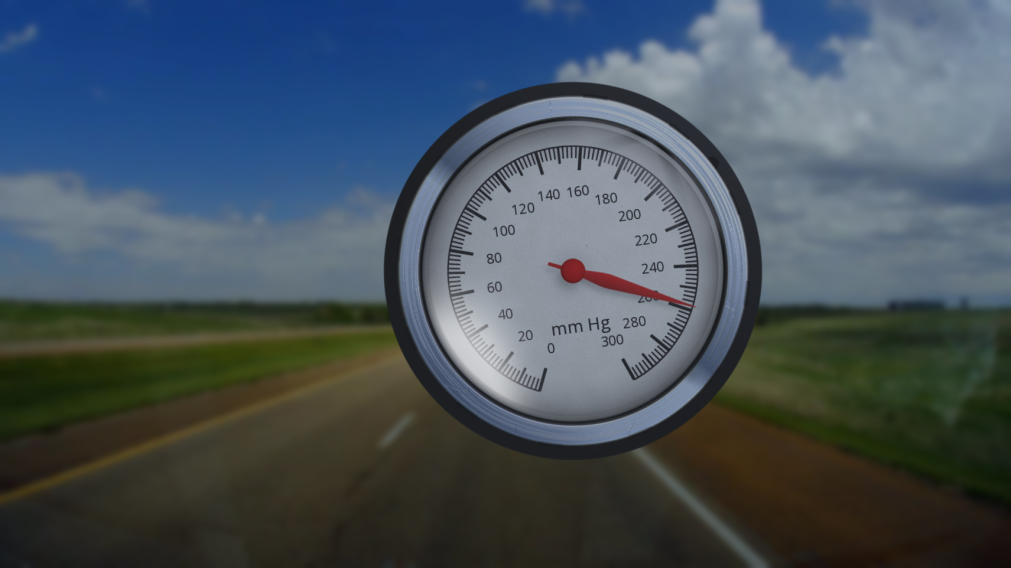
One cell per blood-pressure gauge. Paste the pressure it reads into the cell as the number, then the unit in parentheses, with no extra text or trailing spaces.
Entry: 258 (mmHg)
